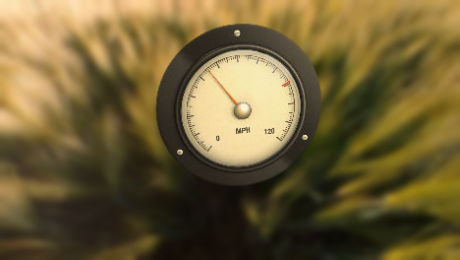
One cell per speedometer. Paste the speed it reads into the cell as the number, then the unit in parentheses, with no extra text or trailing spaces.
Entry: 45 (mph)
